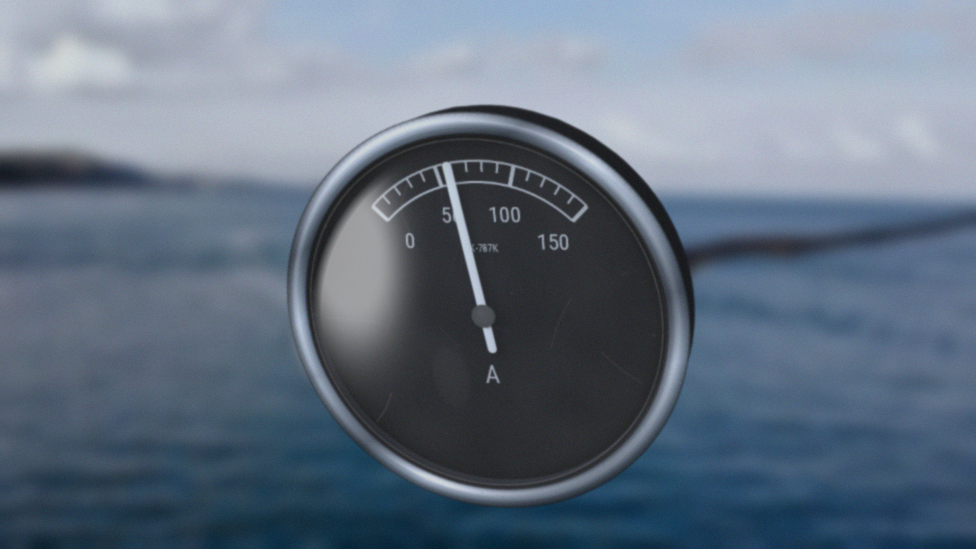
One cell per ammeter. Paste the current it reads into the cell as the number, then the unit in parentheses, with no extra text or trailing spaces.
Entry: 60 (A)
